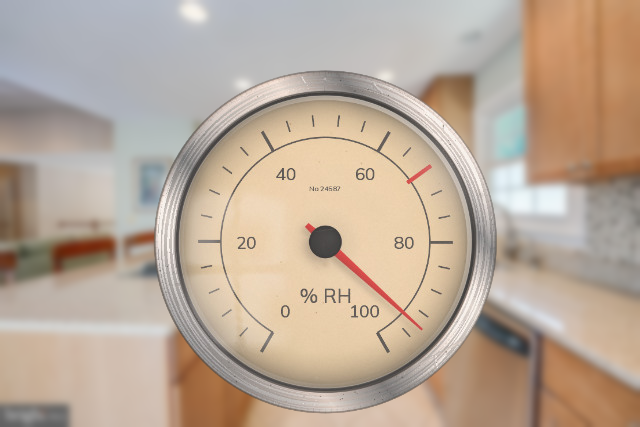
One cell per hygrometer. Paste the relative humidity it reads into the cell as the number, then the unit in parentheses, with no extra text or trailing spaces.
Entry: 94 (%)
